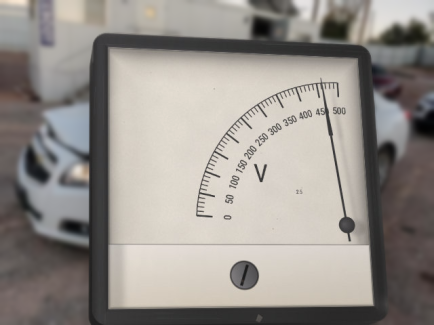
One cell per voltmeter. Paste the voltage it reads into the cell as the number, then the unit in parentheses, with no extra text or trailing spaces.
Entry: 460 (V)
